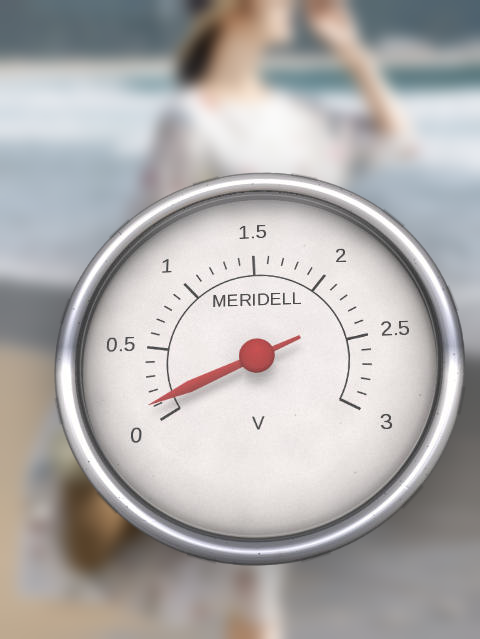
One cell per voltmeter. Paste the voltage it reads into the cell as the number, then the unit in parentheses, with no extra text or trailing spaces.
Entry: 0.1 (V)
